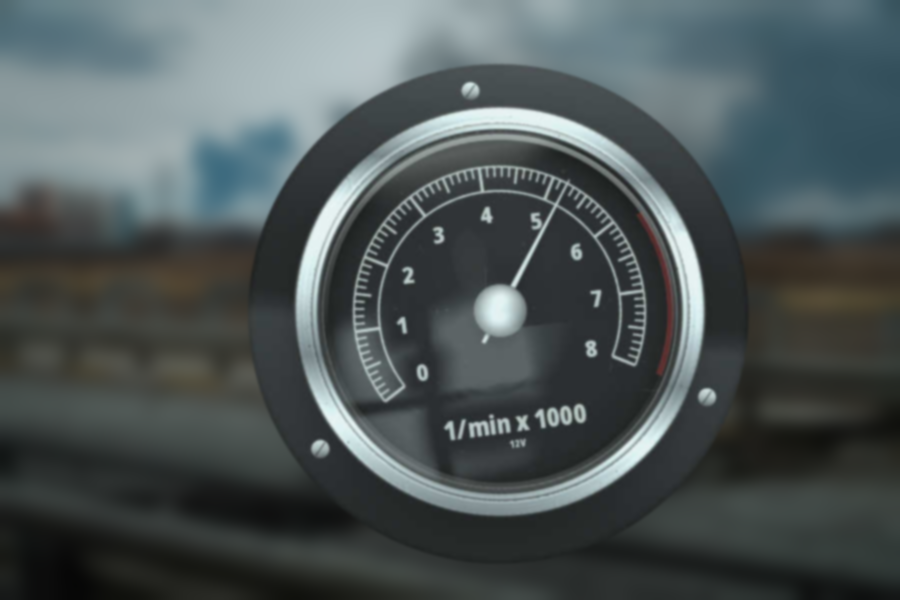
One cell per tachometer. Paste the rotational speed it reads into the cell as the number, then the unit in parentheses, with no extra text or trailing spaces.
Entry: 5200 (rpm)
